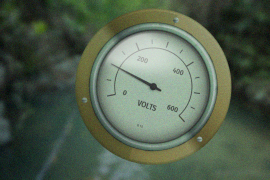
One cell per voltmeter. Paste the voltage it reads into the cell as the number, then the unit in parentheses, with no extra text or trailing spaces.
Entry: 100 (V)
